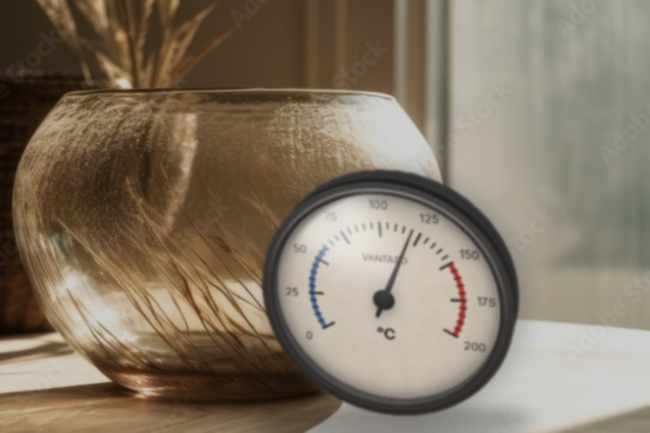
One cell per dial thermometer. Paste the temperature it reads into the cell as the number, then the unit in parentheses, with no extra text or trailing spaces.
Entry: 120 (°C)
